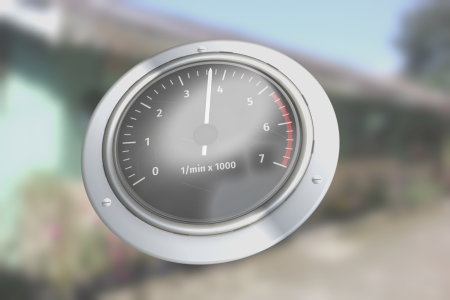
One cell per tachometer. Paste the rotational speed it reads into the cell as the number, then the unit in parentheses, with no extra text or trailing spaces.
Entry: 3700 (rpm)
